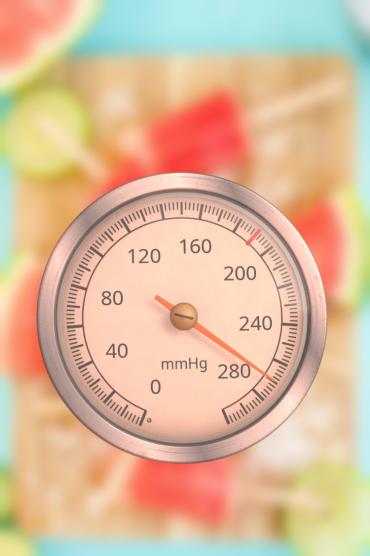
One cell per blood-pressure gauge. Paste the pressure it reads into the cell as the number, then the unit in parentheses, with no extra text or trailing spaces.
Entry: 270 (mmHg)
